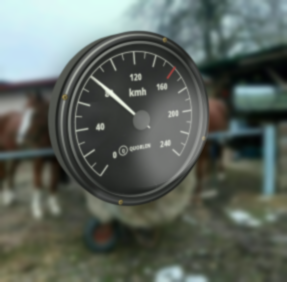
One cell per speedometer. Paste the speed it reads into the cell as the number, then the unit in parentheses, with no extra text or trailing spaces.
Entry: 80 (km/h)
